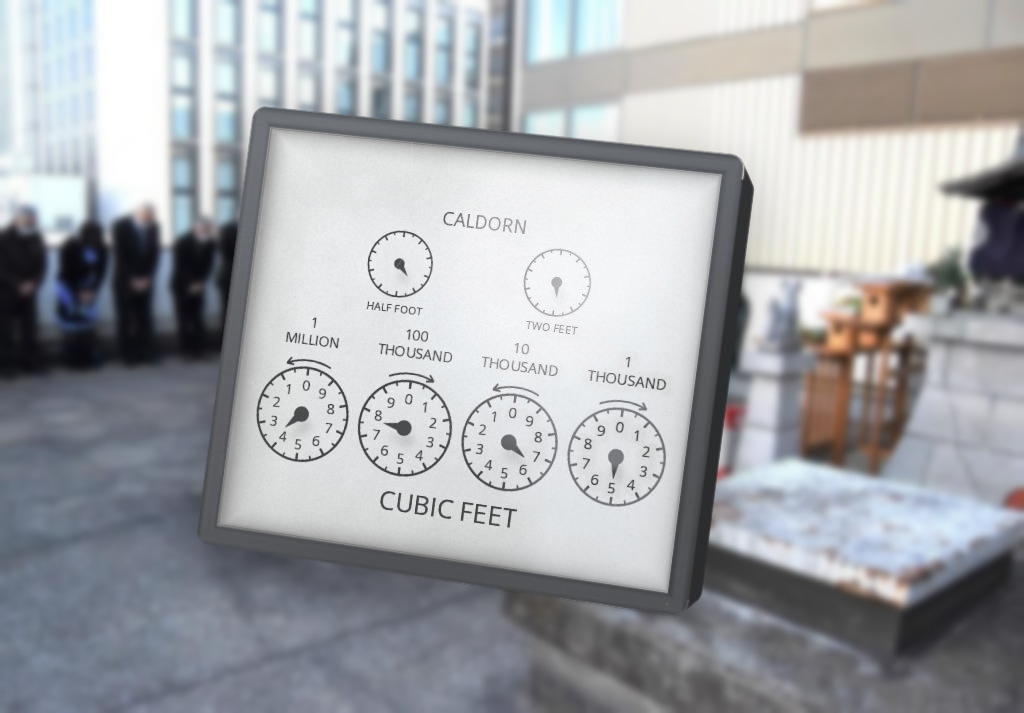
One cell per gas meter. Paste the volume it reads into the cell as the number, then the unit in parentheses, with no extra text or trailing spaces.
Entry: 376500 (ft³)
